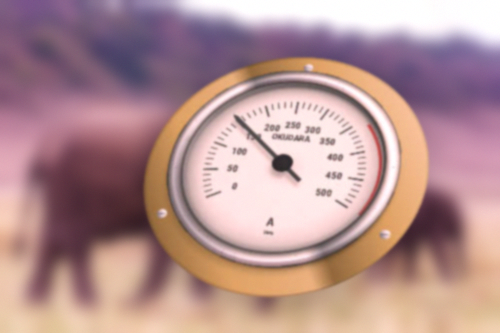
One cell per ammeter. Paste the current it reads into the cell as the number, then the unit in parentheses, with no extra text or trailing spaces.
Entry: 150 (A)
